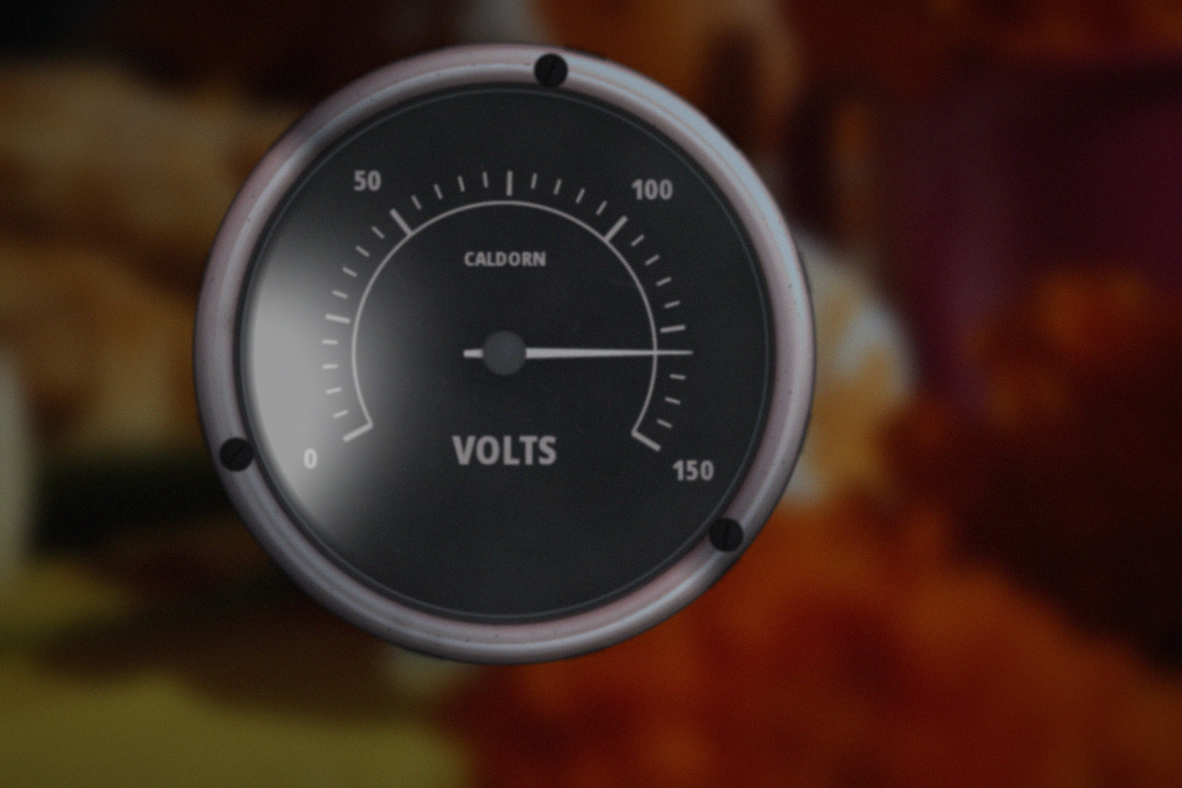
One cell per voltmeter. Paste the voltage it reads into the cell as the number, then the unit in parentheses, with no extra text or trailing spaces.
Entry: 130 (V)
